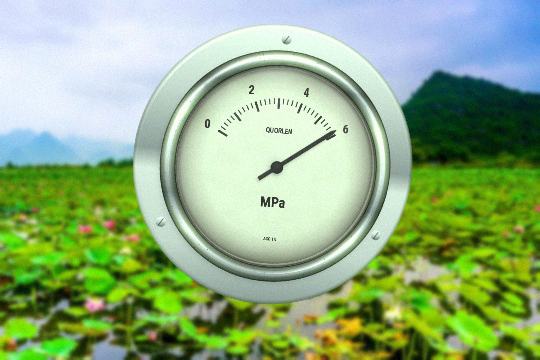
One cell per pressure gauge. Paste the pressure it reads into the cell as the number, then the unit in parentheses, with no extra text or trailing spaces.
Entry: 5.8 (MPa)
